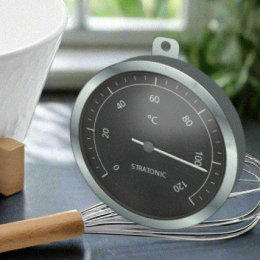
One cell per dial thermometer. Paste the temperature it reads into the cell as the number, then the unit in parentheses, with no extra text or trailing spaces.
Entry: 104 (°C)
